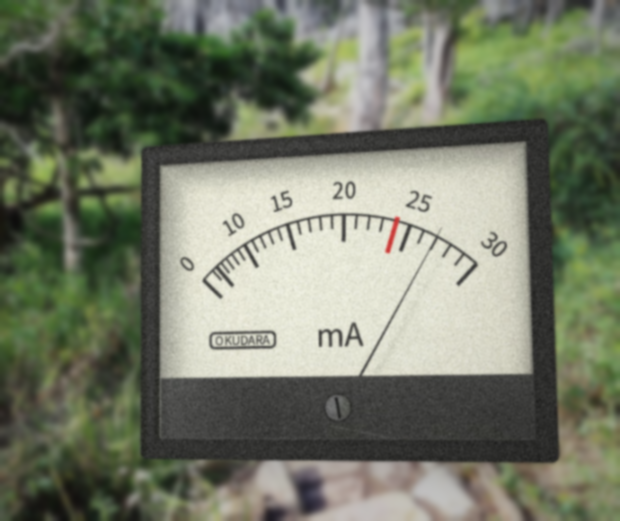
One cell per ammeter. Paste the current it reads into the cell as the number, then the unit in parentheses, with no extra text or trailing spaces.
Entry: 27 (mA)
